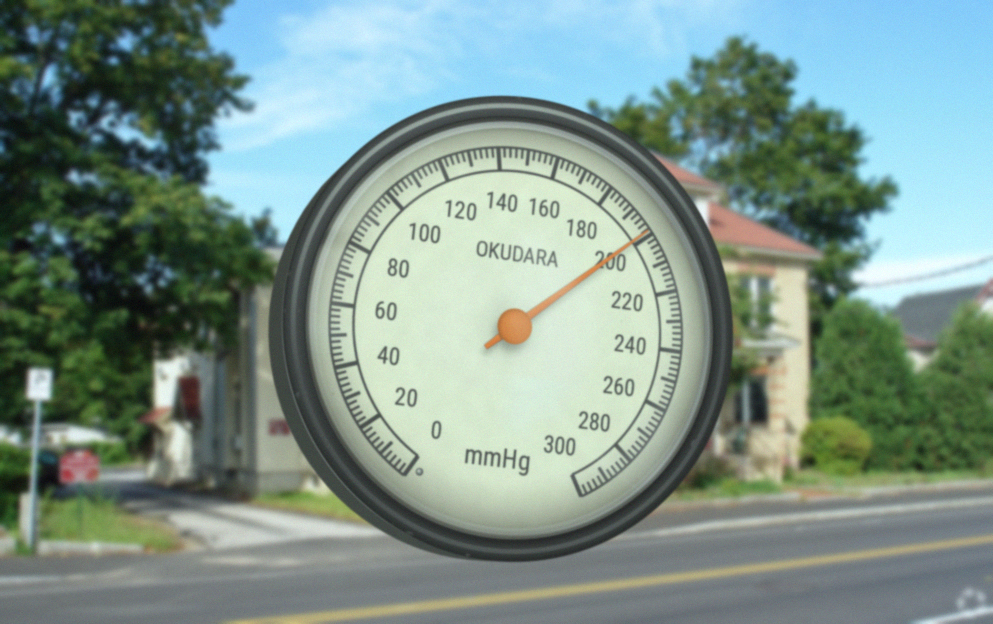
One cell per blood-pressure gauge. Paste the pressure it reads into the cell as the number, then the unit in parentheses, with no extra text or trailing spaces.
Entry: 198 (mmHg)
